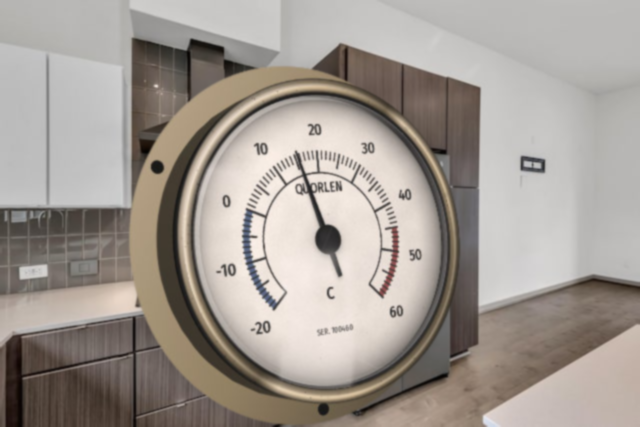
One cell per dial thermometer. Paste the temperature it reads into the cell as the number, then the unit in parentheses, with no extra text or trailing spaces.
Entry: 15 (°C)
